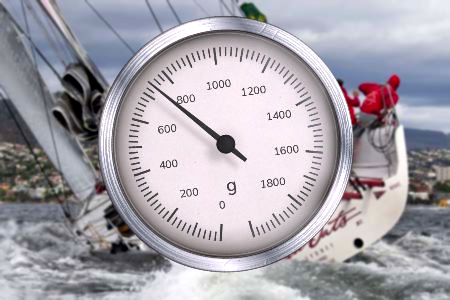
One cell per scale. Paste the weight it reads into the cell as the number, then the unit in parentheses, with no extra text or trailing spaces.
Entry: 740 (g)
